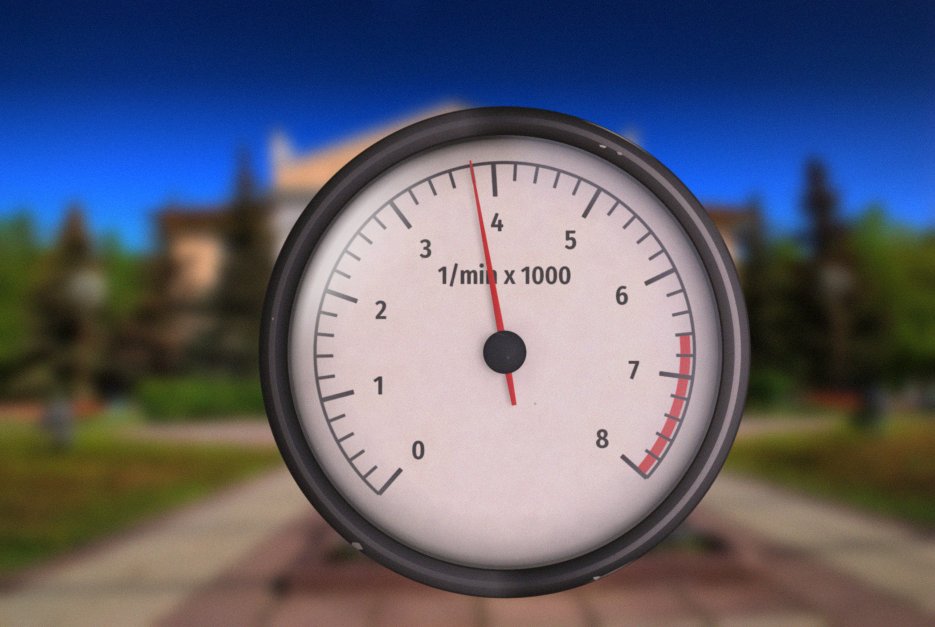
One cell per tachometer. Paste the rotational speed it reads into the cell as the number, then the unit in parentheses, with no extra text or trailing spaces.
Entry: 3800 (rpm)
